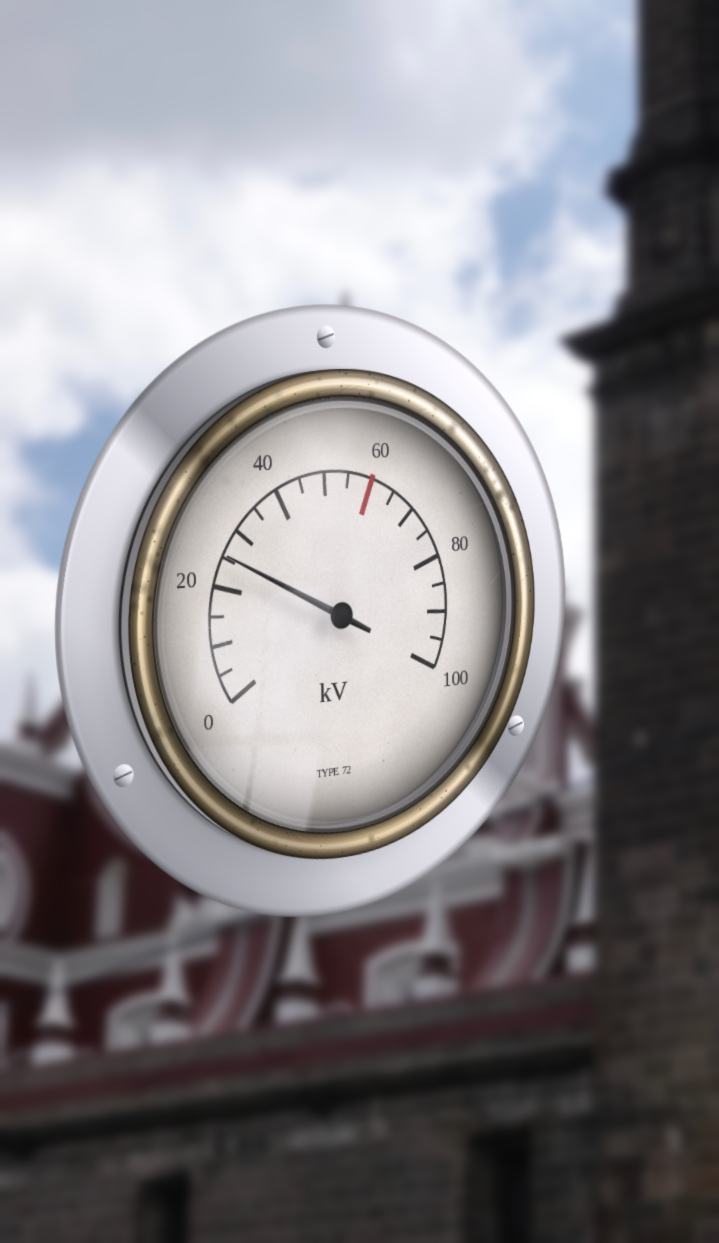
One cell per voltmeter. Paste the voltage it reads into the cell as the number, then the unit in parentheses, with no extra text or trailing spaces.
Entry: 25 (kV)
